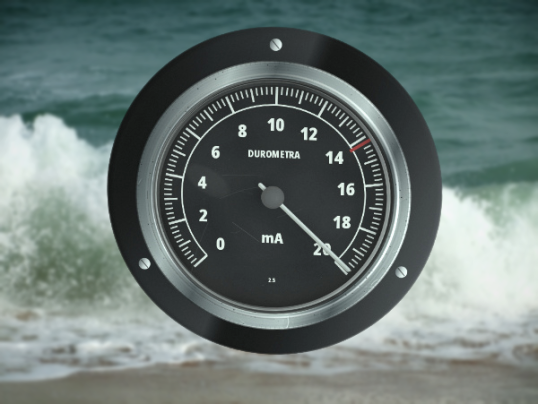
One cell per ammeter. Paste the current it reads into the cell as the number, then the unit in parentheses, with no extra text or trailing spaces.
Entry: 19.8 (mA)
